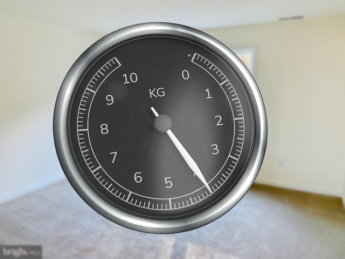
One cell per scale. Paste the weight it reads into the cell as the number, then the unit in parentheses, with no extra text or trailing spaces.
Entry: 4 (kg)
